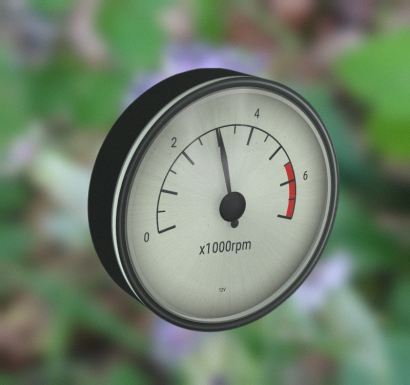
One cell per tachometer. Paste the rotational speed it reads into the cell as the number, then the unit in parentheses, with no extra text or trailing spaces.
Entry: 3000 (rpm)
